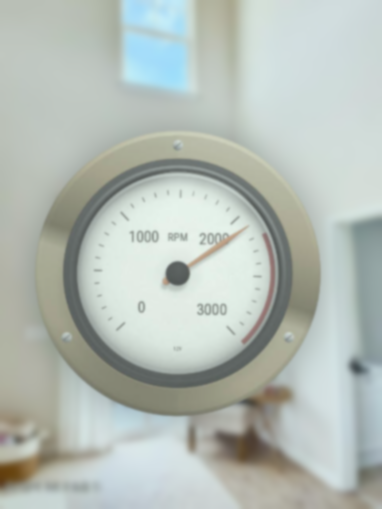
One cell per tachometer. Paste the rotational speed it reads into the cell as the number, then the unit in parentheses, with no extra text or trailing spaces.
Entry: 2100 (rpm)
